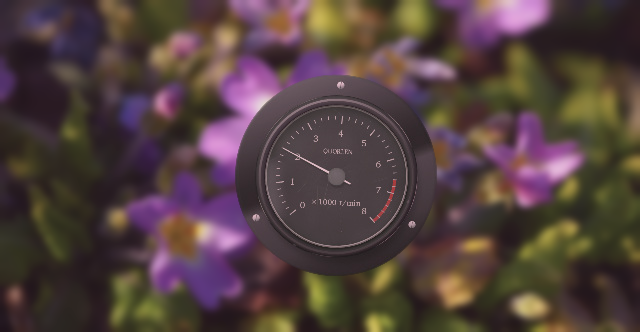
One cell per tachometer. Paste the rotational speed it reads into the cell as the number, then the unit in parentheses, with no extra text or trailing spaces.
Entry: 2000 (rpm)
